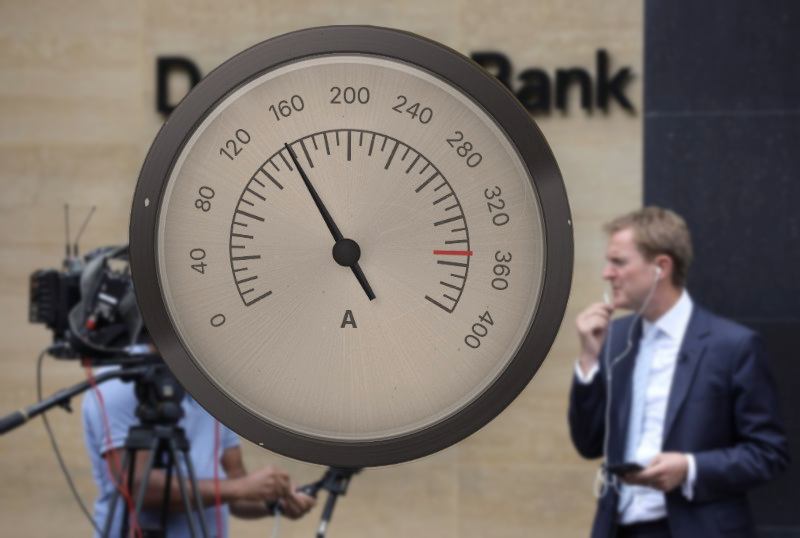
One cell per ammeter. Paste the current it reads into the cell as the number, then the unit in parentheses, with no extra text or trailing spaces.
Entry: 150 (A)
